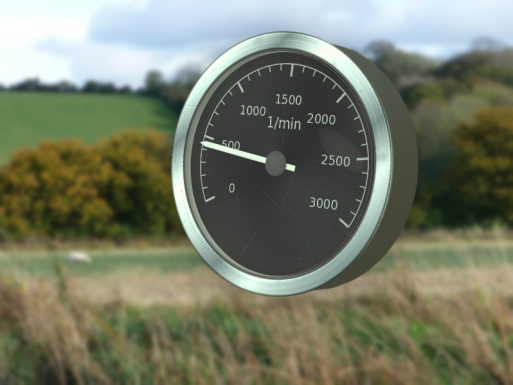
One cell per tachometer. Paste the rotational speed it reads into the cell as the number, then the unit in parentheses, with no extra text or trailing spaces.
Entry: 450 (rpm)
